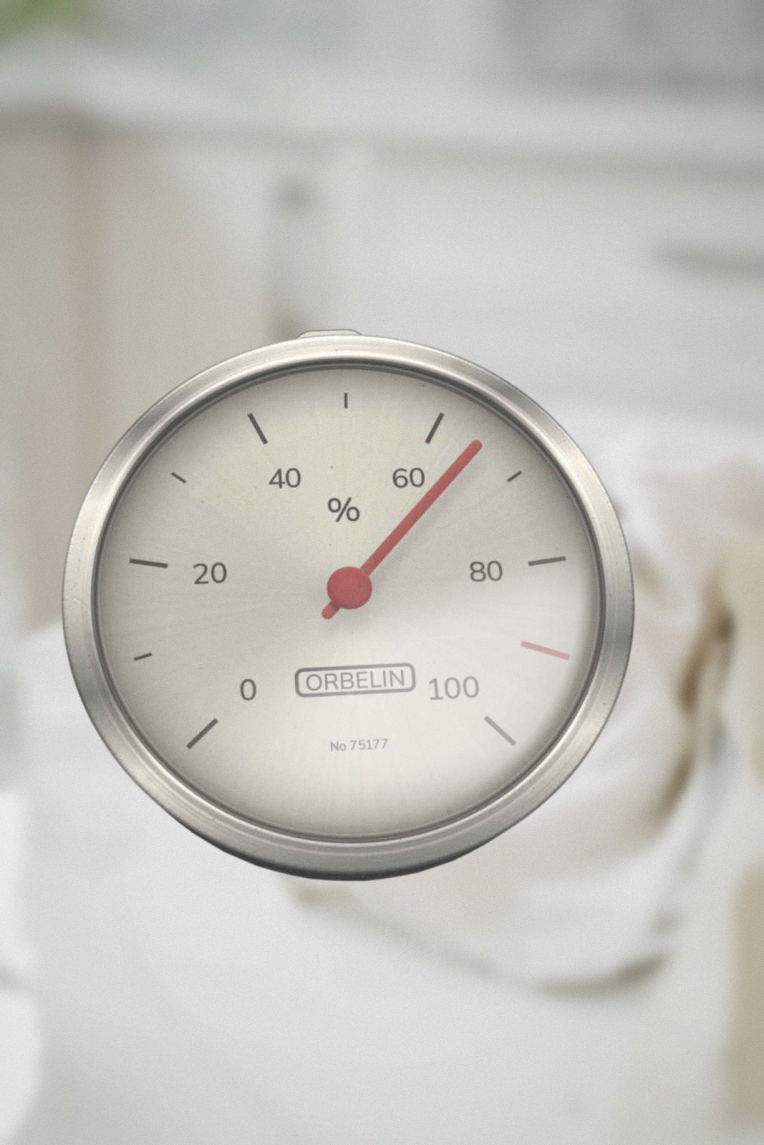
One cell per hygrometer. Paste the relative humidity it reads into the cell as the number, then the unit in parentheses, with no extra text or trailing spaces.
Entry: 65 (%)
